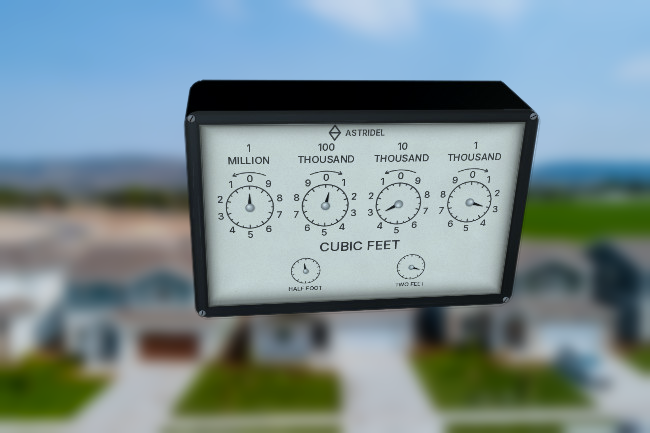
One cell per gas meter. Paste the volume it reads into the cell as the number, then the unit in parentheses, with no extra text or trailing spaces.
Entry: 3300 (ft³)
